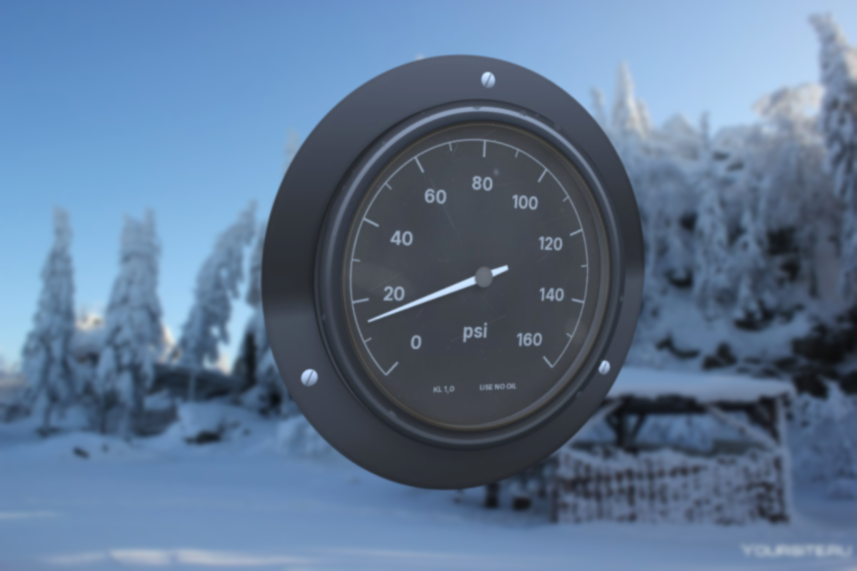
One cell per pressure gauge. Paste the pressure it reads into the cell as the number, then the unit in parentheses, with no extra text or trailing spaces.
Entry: 15 (psi)
